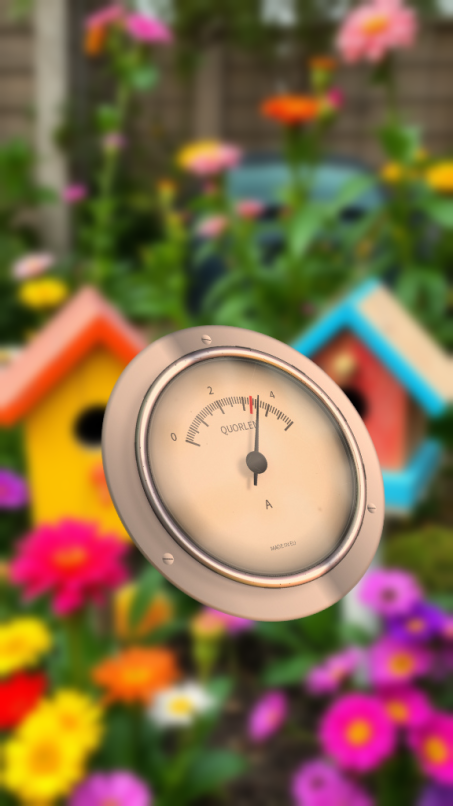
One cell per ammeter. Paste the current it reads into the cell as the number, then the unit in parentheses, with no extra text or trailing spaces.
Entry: 3.5 (A)
